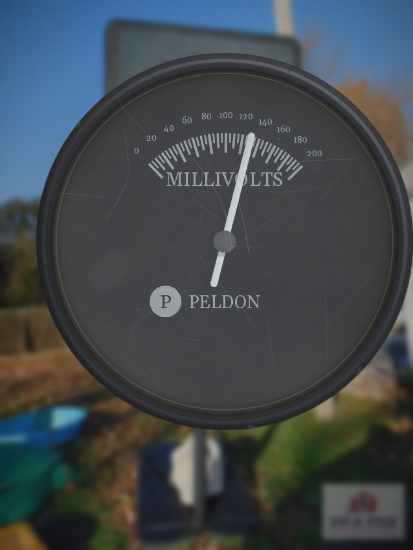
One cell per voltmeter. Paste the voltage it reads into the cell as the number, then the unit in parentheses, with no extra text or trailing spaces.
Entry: 130 (mV)
